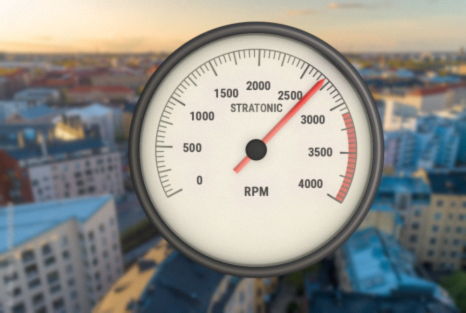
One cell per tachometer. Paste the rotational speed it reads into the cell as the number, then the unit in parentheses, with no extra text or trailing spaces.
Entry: 2700 (rpm)
